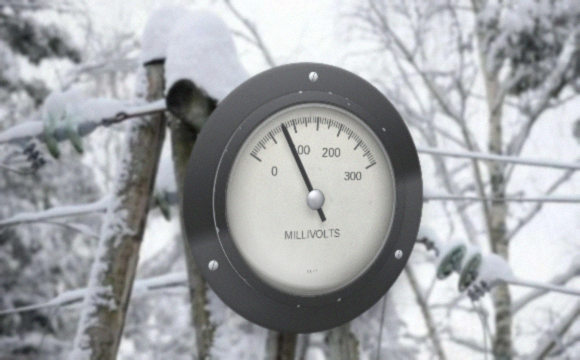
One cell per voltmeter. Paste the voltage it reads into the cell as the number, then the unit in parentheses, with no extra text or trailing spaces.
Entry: 75 (mV)
